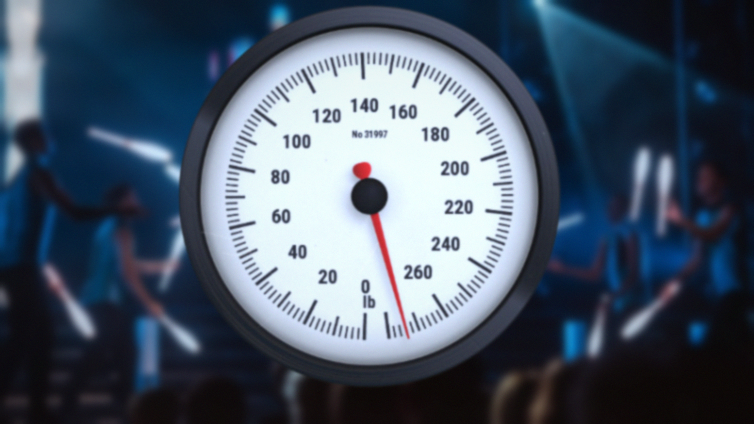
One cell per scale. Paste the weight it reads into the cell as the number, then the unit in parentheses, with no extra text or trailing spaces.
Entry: 274 (lb)
